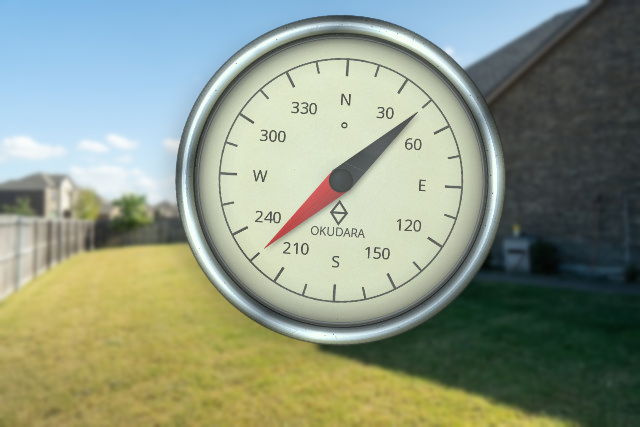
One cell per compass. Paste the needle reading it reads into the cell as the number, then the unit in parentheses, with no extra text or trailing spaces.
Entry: 225 (°)
